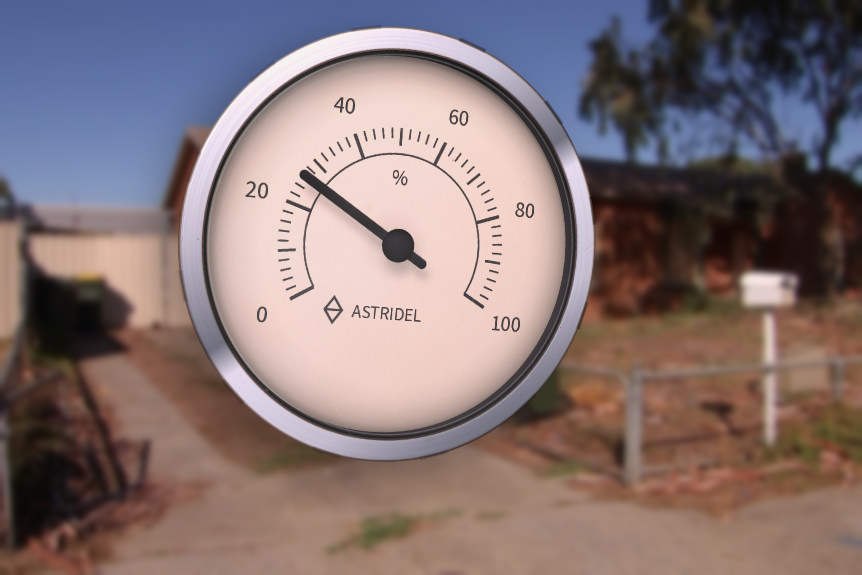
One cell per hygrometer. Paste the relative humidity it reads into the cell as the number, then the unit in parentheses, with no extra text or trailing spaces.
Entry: 26 (%)
